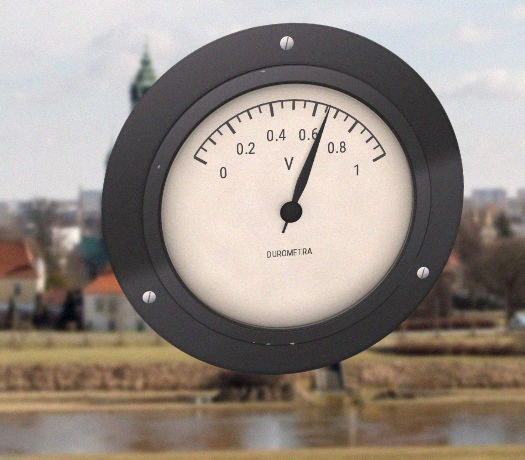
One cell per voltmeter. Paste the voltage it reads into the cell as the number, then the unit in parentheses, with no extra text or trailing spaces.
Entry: 0.65 (V)
